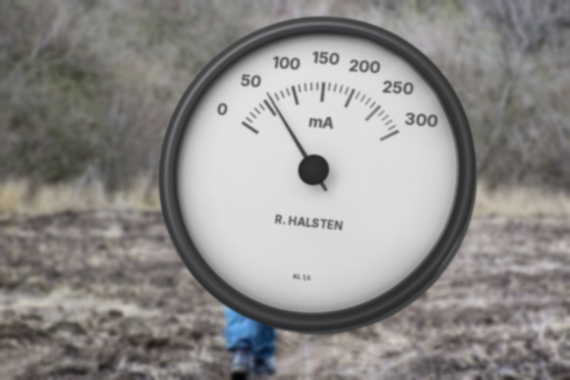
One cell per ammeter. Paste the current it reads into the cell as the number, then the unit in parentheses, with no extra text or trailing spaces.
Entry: 60 (mA)
